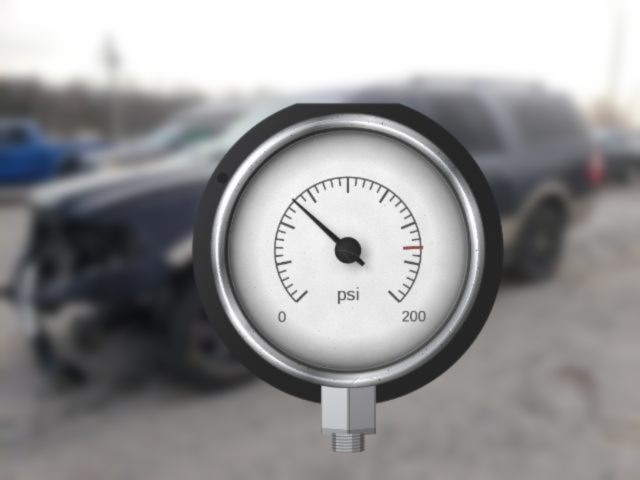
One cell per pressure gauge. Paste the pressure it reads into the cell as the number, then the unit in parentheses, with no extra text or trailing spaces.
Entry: 65 (psi)
